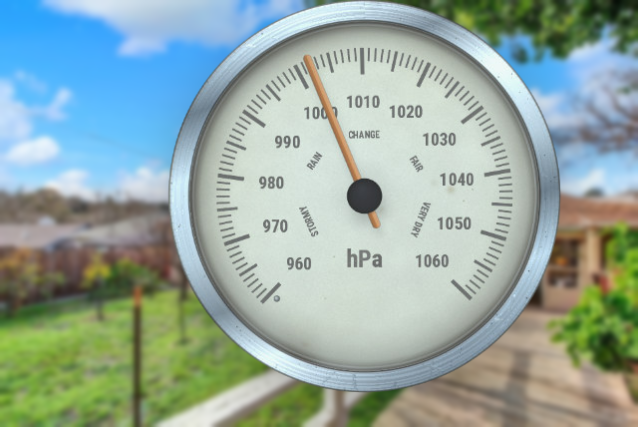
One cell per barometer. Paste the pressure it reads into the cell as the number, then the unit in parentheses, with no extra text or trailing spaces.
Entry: 1002 (hPa)
